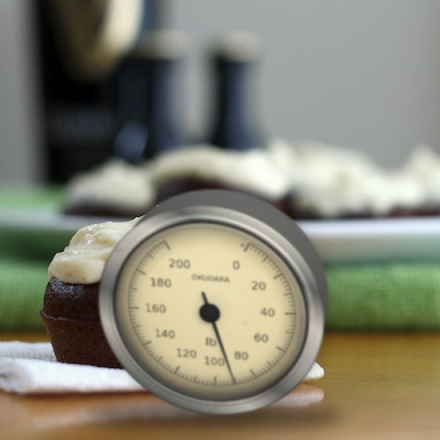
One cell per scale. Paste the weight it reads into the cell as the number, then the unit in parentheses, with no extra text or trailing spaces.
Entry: 90 (lb)
